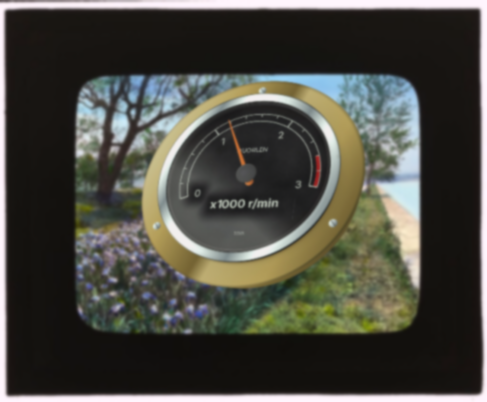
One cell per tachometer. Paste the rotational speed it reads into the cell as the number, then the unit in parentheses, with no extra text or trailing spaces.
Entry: 1200 (rpm)
